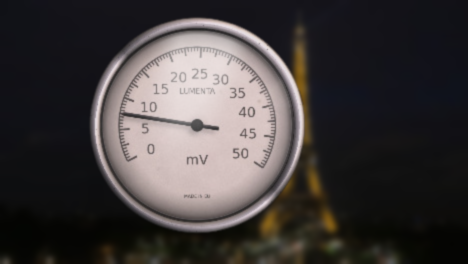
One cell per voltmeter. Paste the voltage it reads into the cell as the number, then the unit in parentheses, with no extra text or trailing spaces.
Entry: 7.5 (mV)
